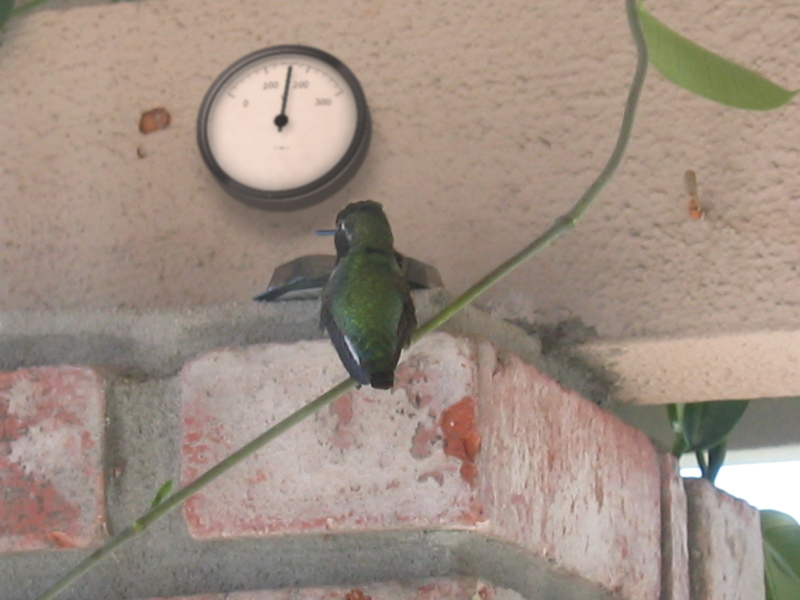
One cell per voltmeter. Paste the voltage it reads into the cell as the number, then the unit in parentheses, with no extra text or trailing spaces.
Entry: 160 (V)
